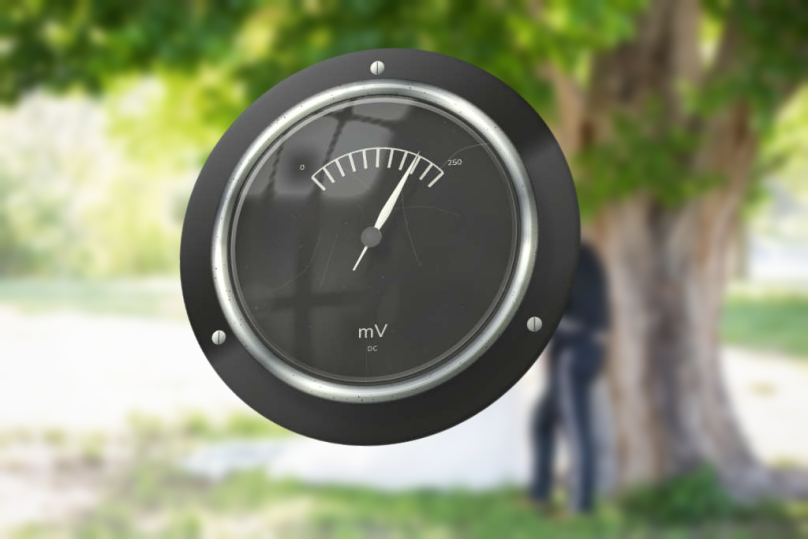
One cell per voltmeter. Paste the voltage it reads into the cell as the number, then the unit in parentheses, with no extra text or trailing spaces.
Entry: 200 (mV)
